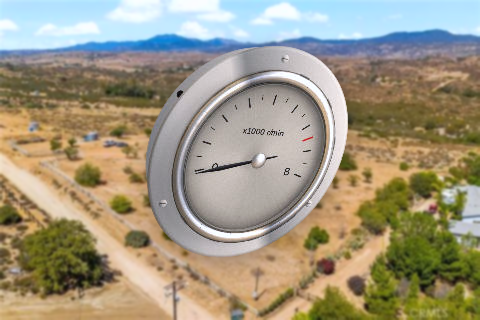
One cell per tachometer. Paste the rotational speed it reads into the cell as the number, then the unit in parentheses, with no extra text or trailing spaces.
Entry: 0 (rpm)
